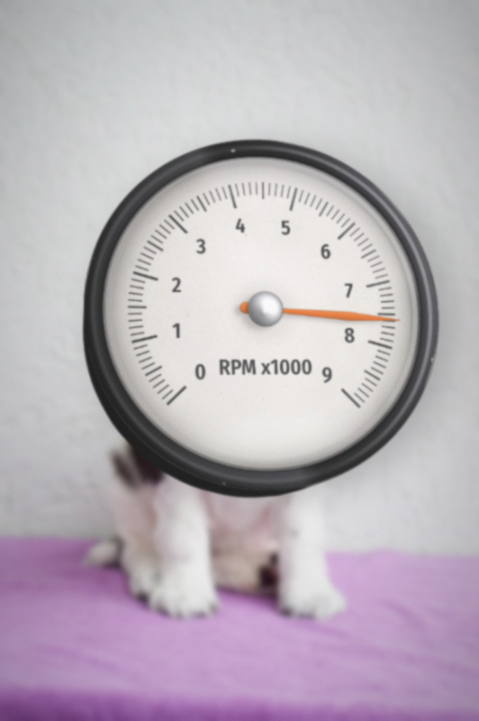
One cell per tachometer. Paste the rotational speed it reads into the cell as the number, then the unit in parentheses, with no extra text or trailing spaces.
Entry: 7600 (rpm)
